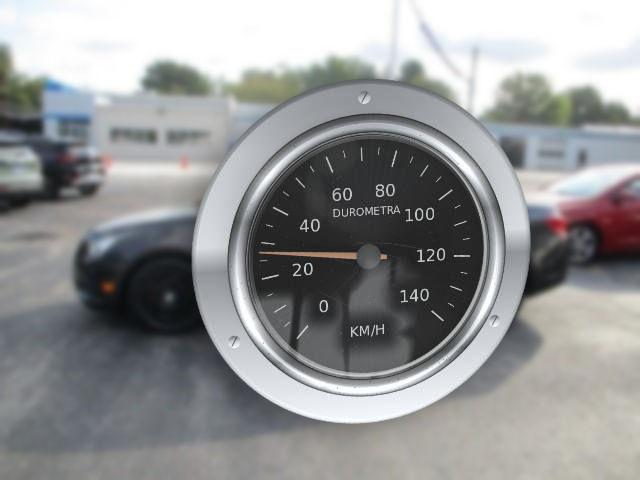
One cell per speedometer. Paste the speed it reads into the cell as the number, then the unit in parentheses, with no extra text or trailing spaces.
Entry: 27.5 (km/h)
